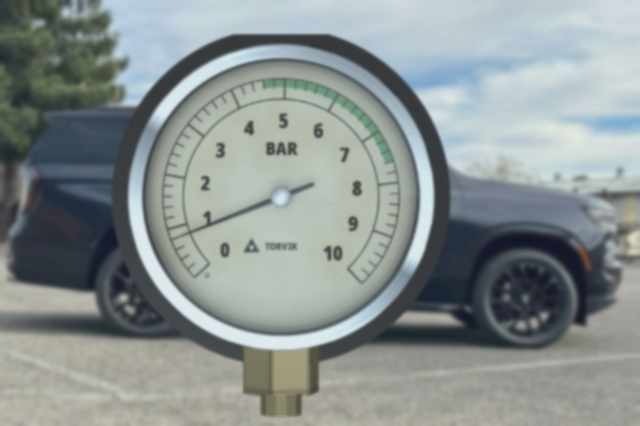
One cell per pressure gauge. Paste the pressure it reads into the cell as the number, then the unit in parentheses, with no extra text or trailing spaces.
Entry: 0.8 (bar)
